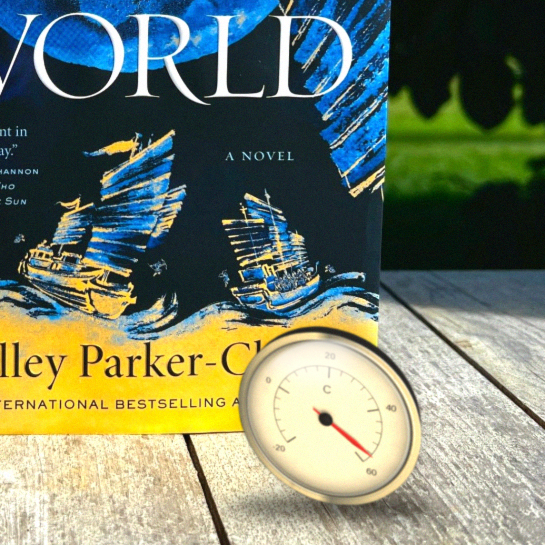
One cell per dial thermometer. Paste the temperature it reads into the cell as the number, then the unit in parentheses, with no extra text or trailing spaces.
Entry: 56 (°C)
